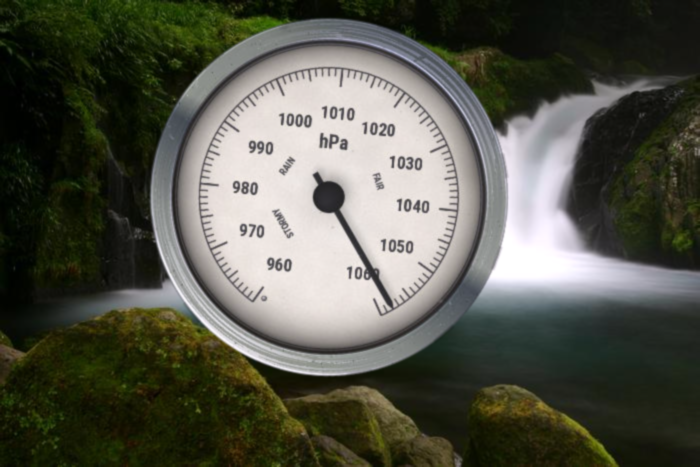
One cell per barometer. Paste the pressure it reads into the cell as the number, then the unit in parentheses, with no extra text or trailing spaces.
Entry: 1058 (hPa)
